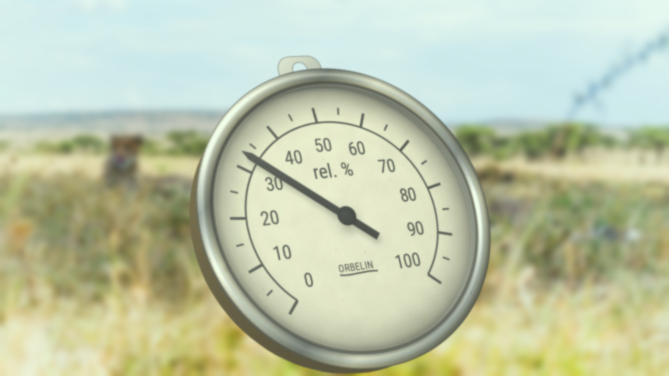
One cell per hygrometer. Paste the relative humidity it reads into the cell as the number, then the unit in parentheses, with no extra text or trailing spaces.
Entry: 32.5 (%)
